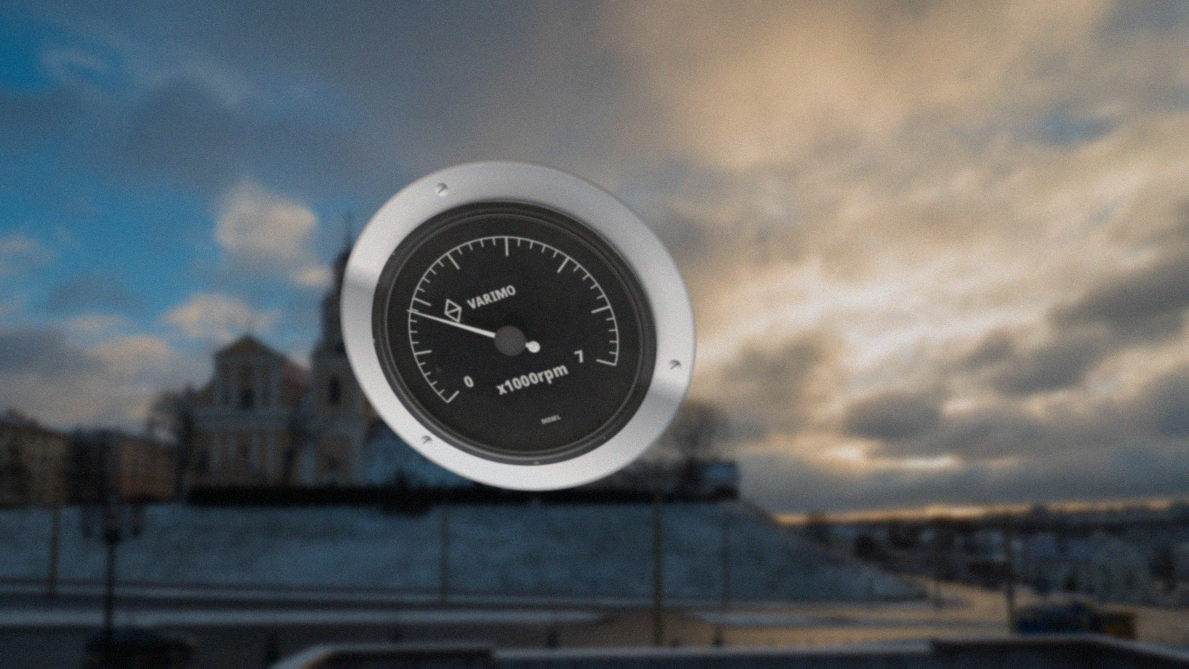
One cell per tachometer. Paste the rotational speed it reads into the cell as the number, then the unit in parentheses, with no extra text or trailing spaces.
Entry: 1800 (rpm)
